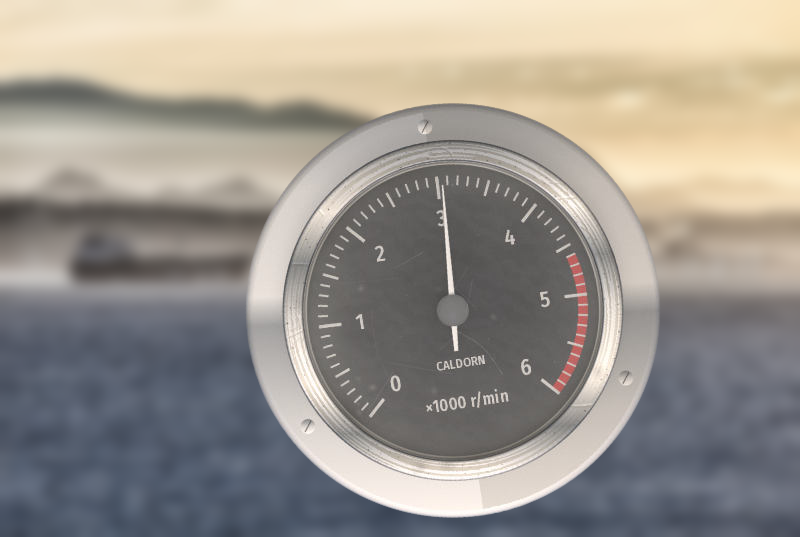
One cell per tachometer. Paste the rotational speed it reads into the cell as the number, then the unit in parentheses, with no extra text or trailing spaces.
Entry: 3050 (rpm)
